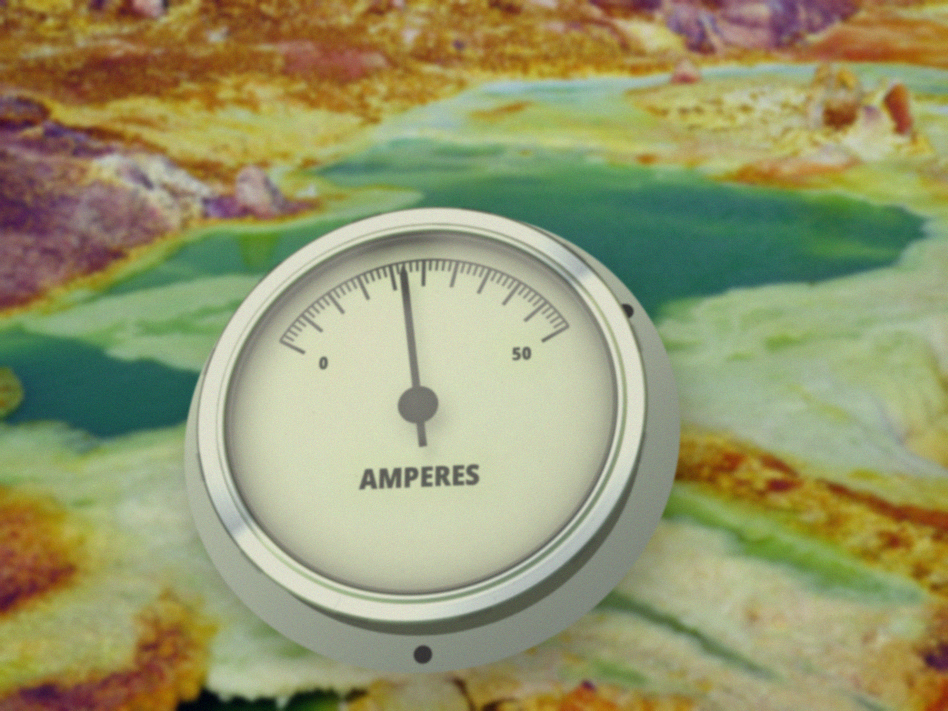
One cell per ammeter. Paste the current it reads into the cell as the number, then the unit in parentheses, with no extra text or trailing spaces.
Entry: 22 (A)
